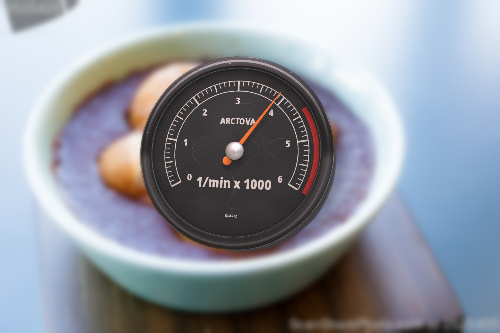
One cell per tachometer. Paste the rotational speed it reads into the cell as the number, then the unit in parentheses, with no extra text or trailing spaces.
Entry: 3900 (rpm)
